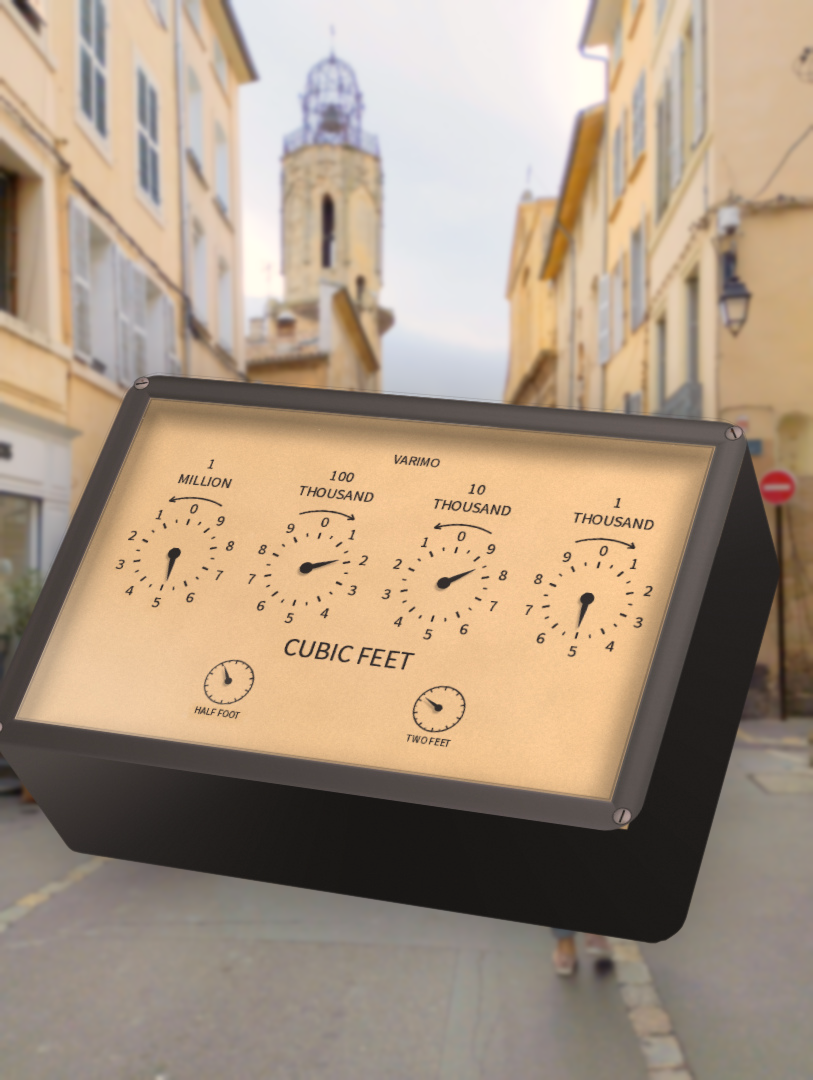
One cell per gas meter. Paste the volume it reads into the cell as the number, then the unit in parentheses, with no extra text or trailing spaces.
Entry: 518500 (ft³)
